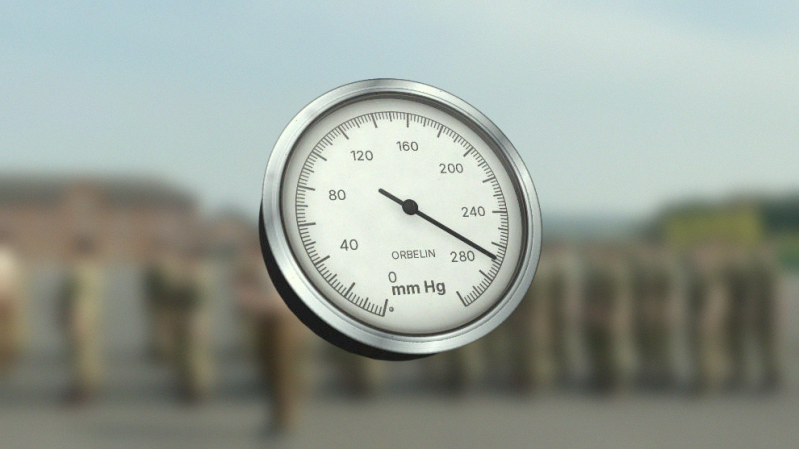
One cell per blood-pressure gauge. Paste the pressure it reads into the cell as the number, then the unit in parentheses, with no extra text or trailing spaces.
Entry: 270 (mmHg)
